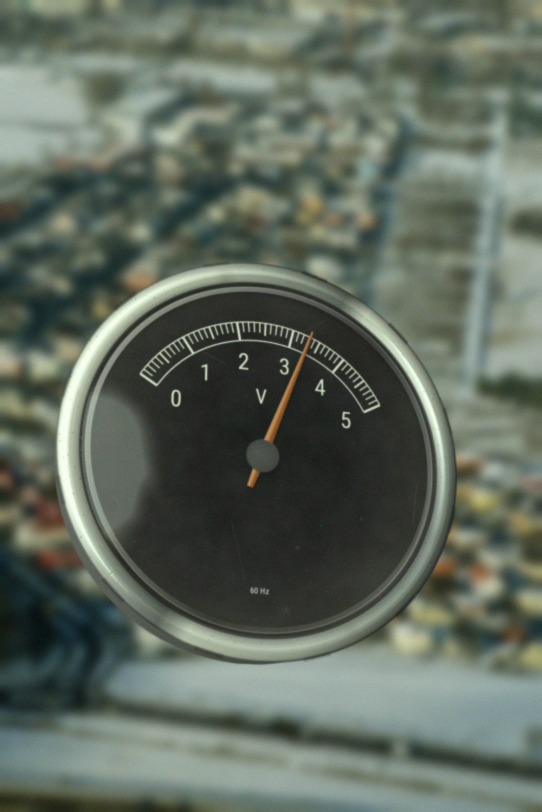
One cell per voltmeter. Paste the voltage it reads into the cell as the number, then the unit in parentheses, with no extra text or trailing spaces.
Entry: 3.3 (V)
